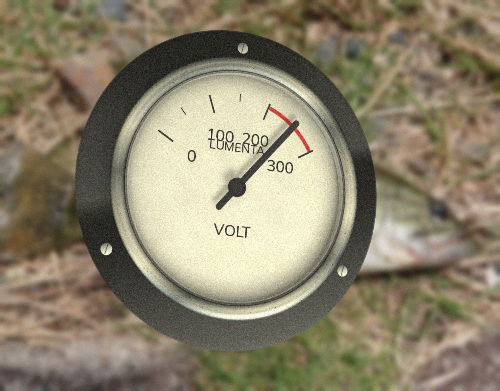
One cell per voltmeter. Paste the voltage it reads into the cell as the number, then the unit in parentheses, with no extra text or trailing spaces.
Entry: 250 (V)
